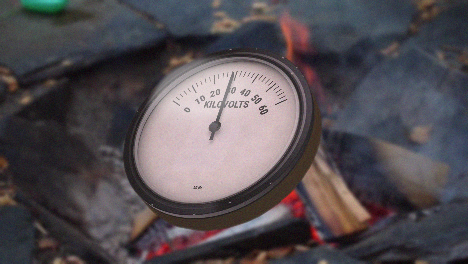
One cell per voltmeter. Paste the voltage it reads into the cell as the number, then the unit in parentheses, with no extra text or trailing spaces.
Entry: 30 (kV)
